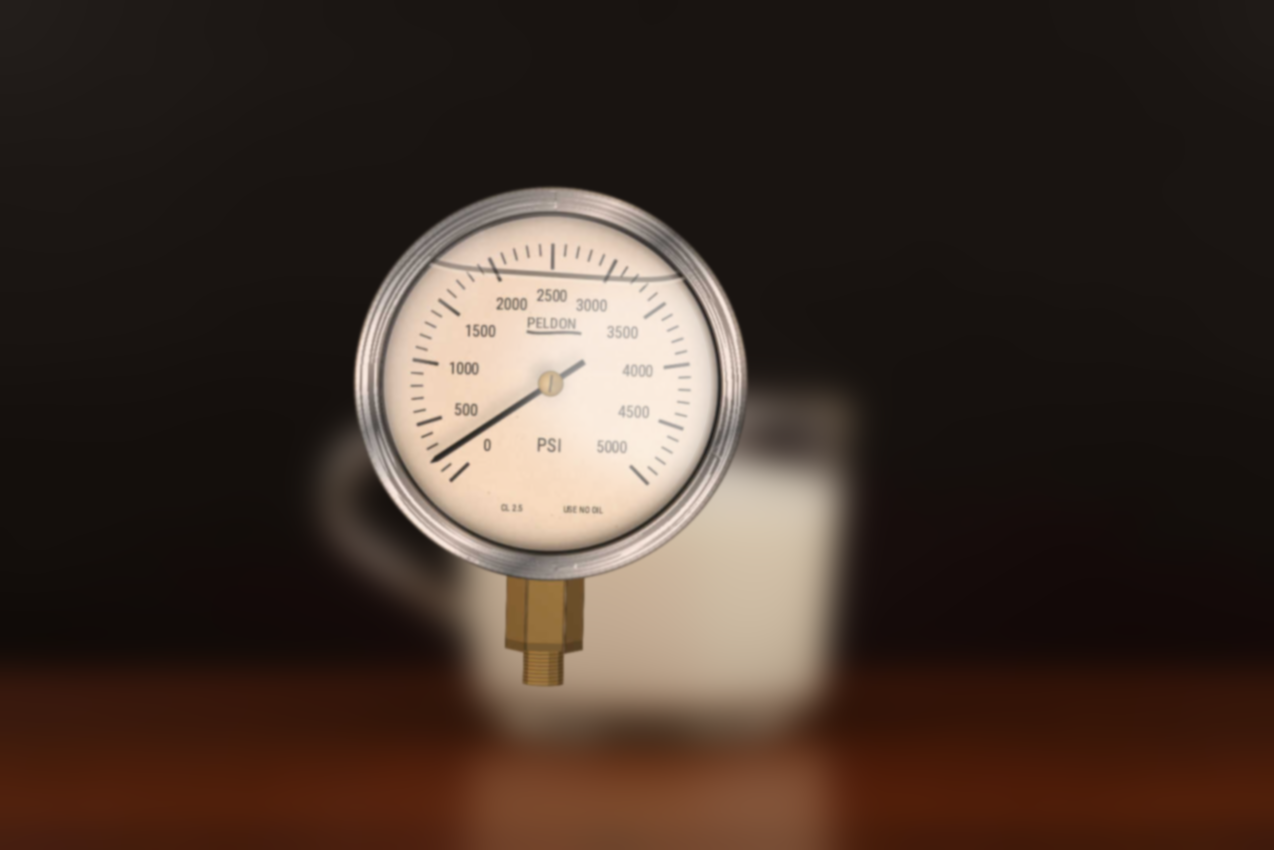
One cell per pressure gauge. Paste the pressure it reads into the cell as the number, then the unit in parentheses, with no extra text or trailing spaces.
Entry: 200 (psi)
